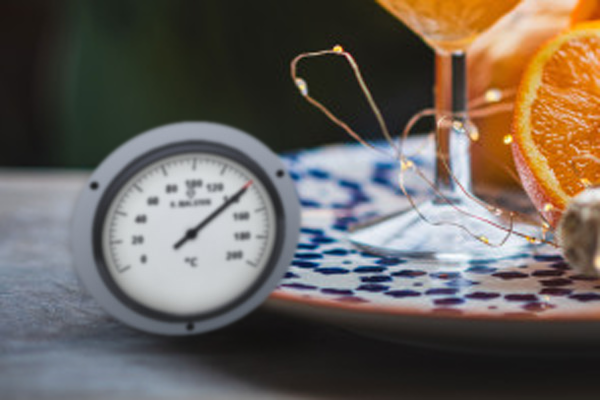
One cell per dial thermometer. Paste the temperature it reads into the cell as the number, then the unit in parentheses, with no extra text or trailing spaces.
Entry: 140 (°C)
